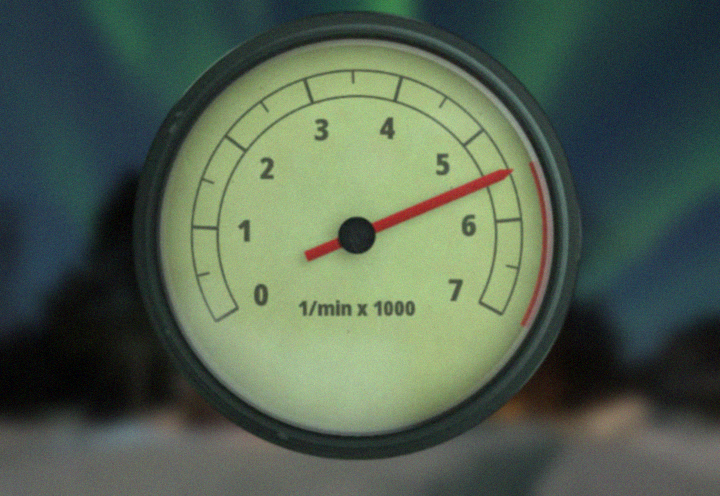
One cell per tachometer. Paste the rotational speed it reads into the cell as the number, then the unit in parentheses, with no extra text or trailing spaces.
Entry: 5500 (rpm)
